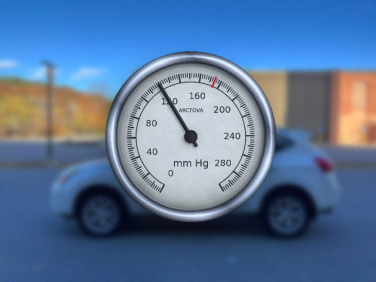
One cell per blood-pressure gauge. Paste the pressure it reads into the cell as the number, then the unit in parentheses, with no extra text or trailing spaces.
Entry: 120 (mmHg)
